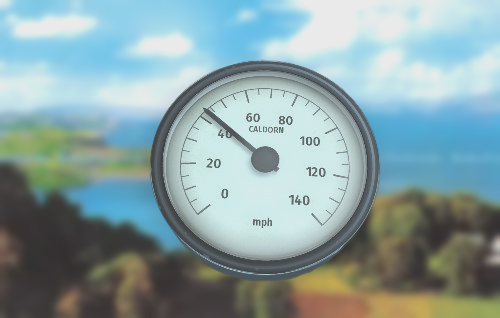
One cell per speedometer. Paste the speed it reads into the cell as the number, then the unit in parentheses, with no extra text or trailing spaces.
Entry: 42.5 (mph)
